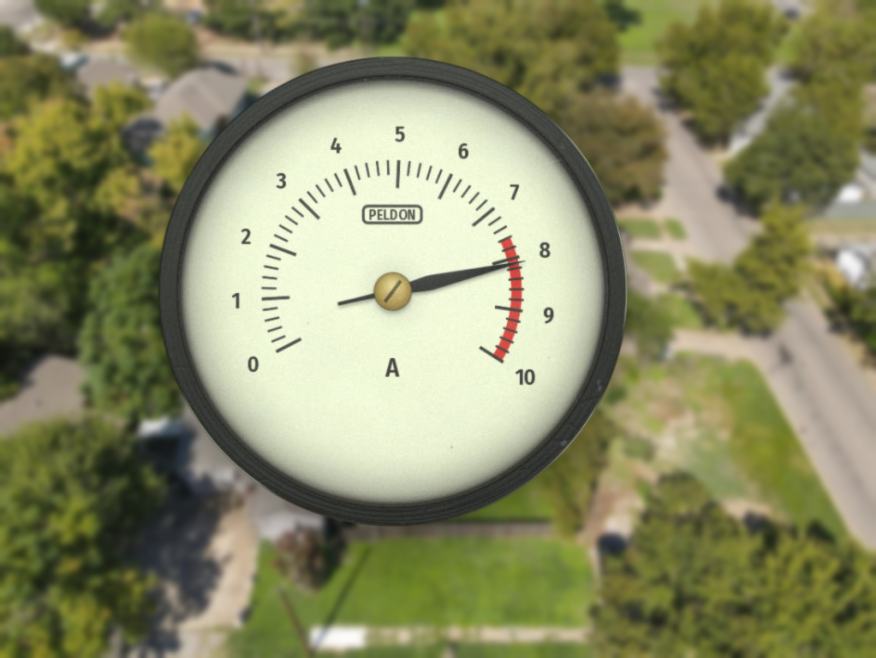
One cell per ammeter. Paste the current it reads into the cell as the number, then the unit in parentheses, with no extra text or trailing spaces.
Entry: 8.1 (A)
